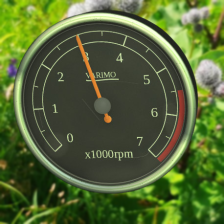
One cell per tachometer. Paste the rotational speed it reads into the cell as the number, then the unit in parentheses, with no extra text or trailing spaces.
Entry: 3000 (rpm)
